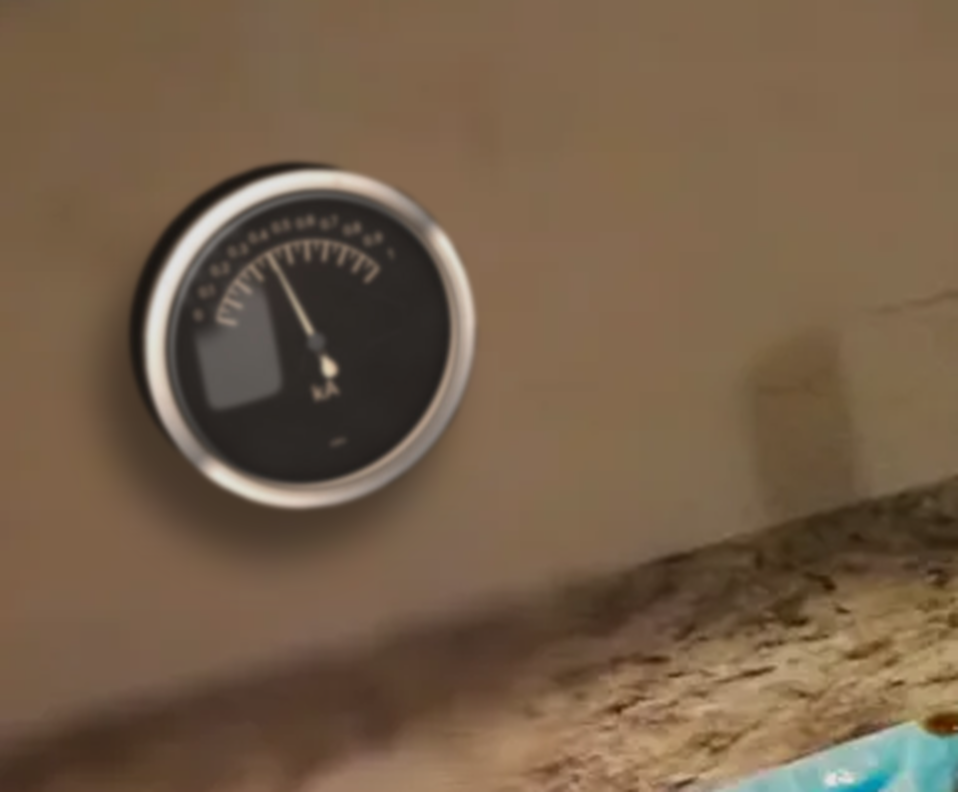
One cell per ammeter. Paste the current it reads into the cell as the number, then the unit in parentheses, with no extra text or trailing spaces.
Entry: 0.4 (kA)
